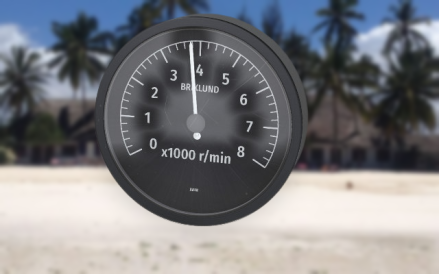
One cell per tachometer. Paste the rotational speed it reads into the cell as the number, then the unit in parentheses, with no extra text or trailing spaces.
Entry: 3800 (rpm)
